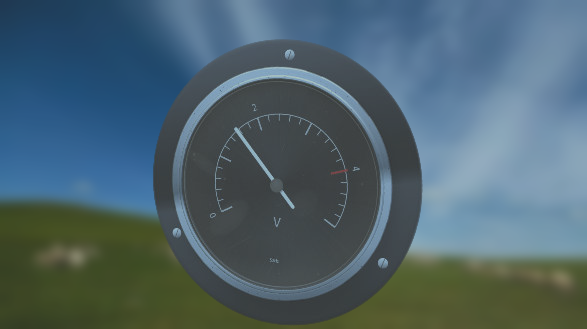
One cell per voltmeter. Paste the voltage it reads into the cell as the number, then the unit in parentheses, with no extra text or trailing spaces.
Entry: 1.6 (V)
